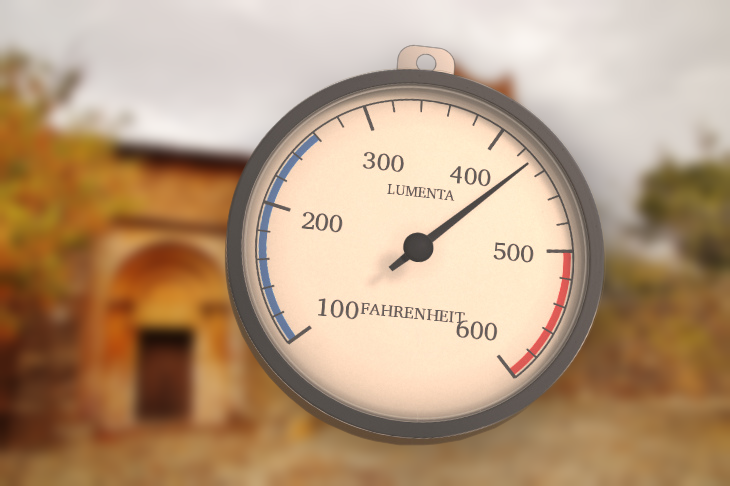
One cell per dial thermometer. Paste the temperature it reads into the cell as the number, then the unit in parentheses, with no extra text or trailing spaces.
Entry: 430 (°F)
